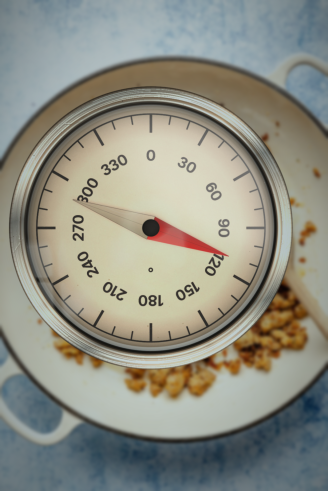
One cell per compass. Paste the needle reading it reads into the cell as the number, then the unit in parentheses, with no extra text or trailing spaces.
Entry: 110 (°)
